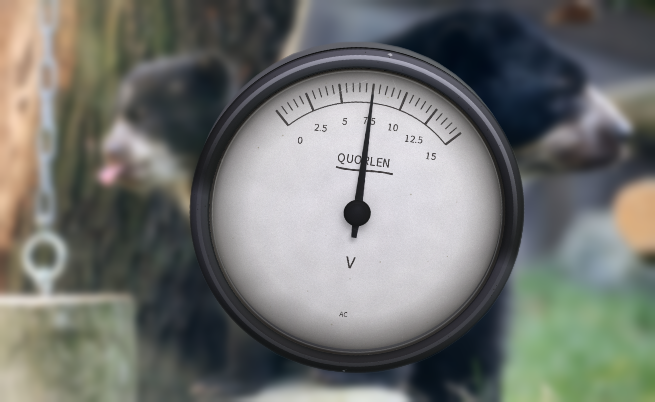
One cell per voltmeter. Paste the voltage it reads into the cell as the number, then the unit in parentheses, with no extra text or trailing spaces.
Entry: 7.5 (V)
